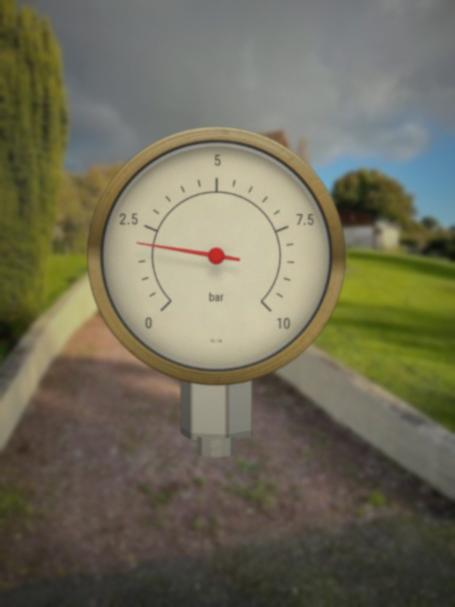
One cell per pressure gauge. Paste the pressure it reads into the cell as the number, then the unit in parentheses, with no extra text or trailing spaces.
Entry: 2 (bar)
